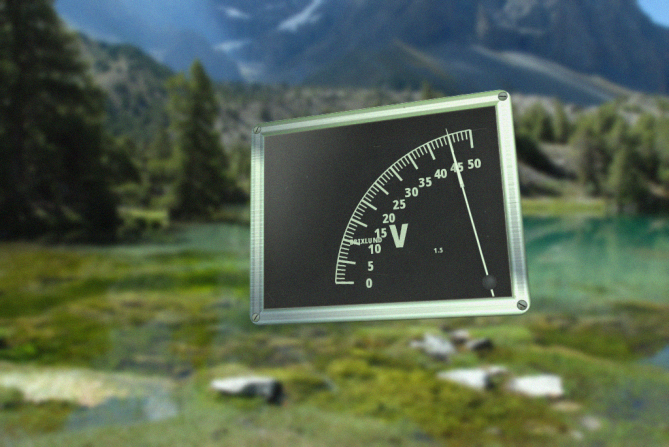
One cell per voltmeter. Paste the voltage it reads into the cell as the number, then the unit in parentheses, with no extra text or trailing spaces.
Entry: 45 (V)
